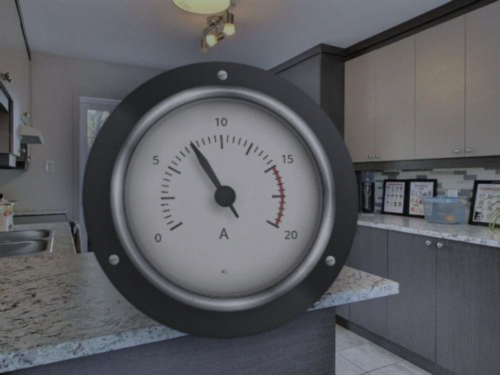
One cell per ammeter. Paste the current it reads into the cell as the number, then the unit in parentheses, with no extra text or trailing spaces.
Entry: 7.5 (A)
